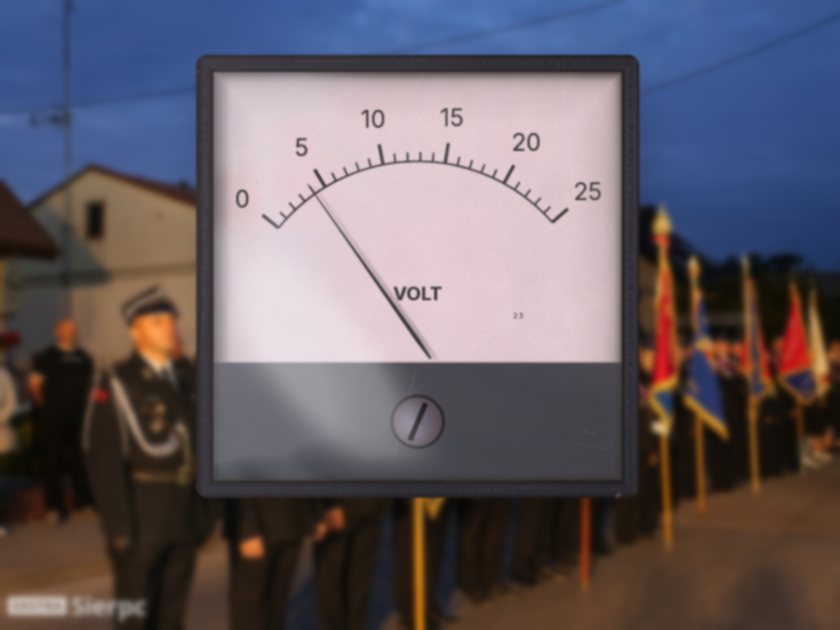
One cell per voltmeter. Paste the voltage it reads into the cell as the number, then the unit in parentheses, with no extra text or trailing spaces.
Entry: 4 (V)
